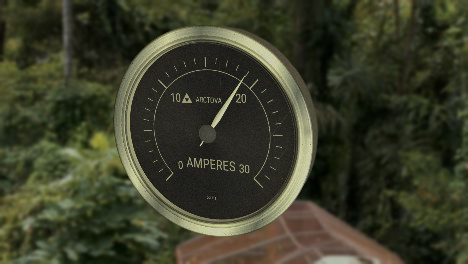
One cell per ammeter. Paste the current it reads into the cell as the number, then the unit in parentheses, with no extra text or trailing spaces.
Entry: 19 (A)
